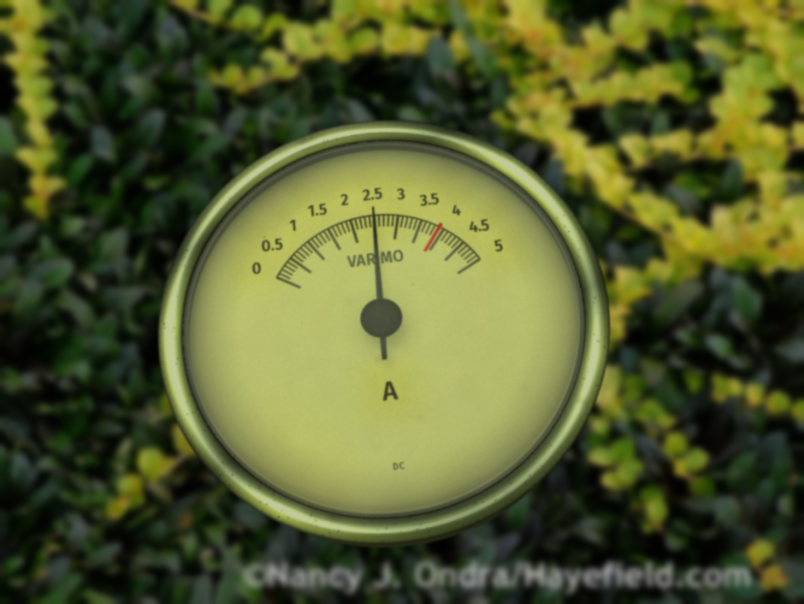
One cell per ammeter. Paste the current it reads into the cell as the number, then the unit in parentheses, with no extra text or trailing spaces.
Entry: 2.5 (A)
